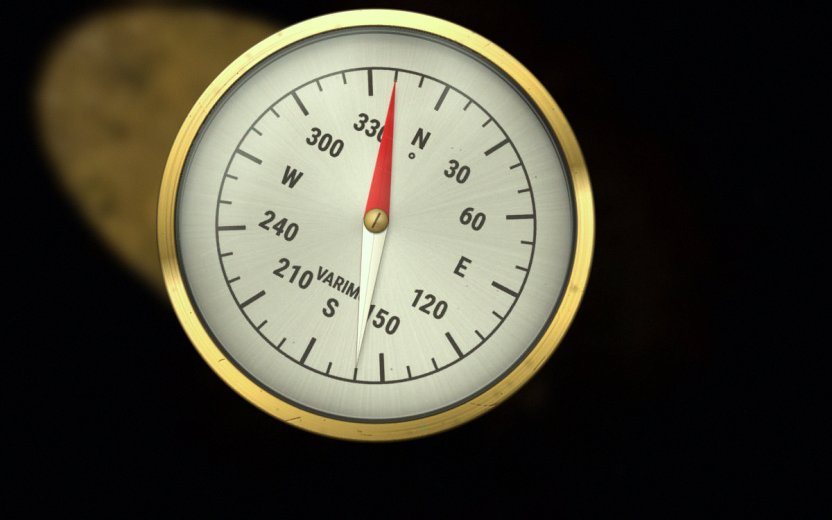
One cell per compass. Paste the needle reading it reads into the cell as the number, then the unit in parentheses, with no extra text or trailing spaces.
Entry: 340 (°)
